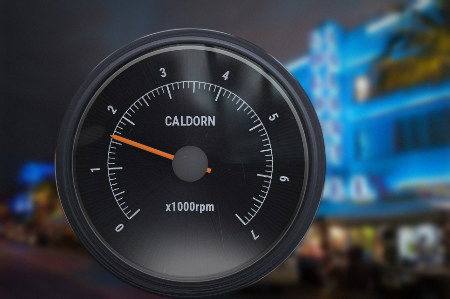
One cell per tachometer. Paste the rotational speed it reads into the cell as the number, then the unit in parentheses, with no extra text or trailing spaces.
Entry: 1600 (rpm)
